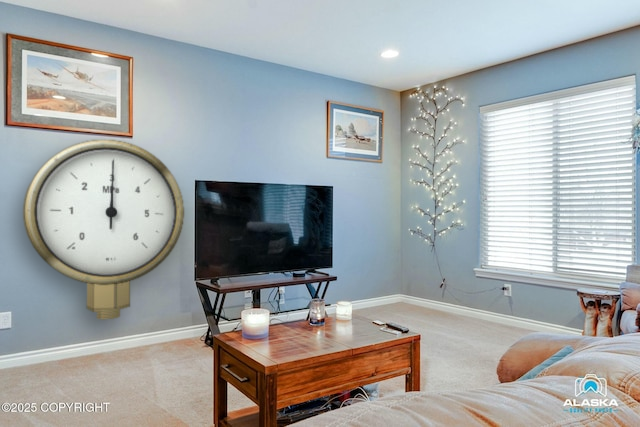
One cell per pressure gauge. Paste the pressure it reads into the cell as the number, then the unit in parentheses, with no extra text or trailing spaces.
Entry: 3 (MPa)
